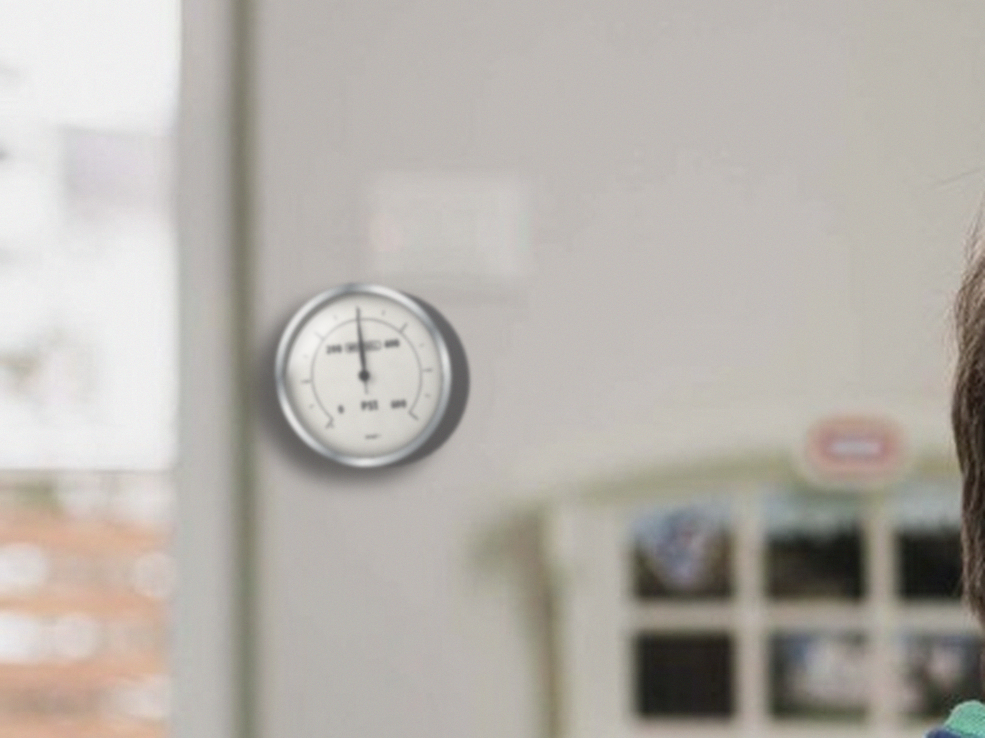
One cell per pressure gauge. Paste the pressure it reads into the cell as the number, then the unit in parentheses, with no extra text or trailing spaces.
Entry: 300 (psi)
